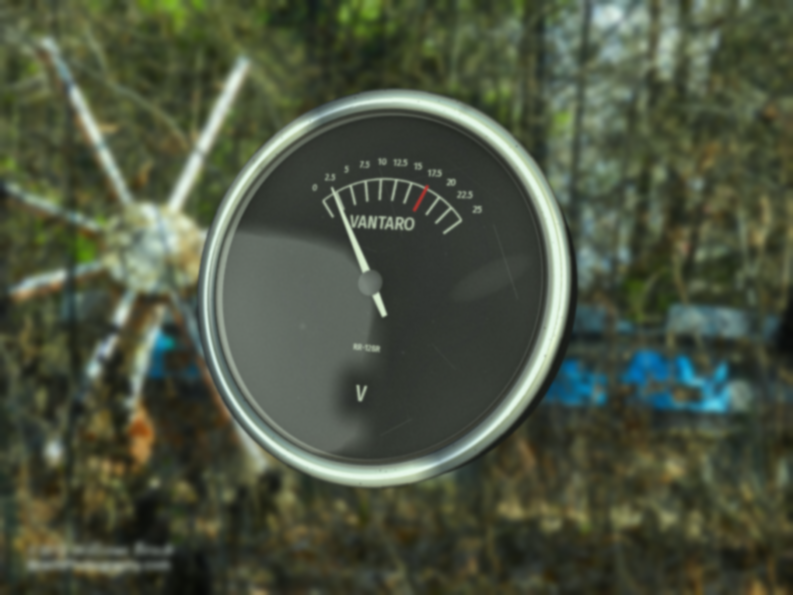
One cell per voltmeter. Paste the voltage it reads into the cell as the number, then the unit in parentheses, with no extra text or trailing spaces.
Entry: 2.5 (V)
